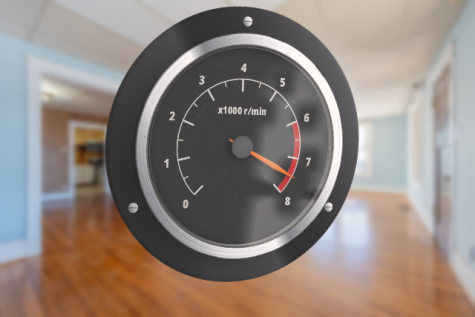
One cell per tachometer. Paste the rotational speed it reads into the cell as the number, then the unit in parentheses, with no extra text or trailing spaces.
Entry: 7500 (rpm)
